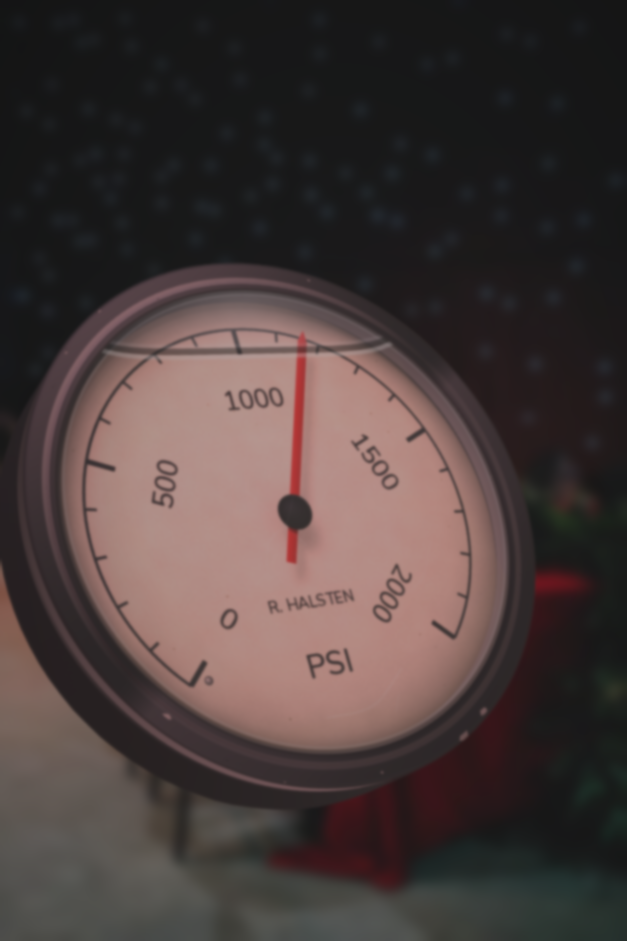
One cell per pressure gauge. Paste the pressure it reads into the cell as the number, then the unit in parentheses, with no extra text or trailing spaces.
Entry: 1150 (psi)
